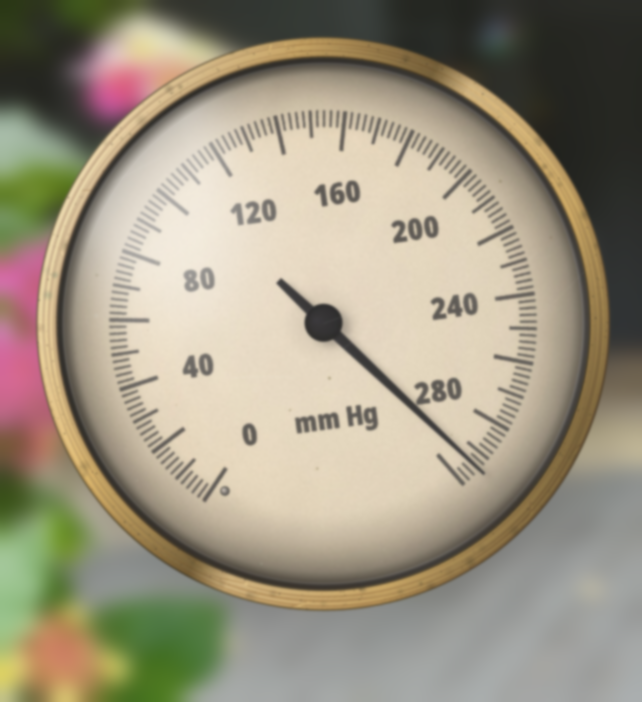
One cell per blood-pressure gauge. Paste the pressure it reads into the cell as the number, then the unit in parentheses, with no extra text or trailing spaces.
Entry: 294 (mmHg)
